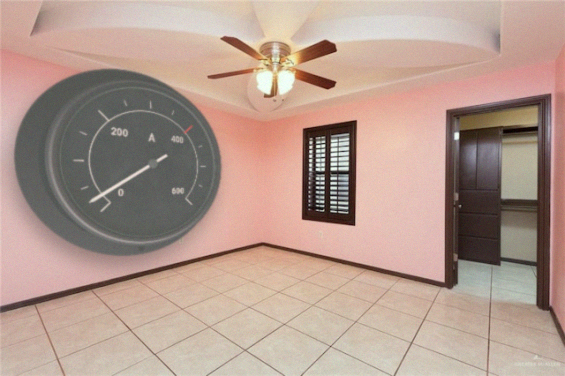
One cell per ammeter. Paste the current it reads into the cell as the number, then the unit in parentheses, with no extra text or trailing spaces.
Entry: 25 (A)
